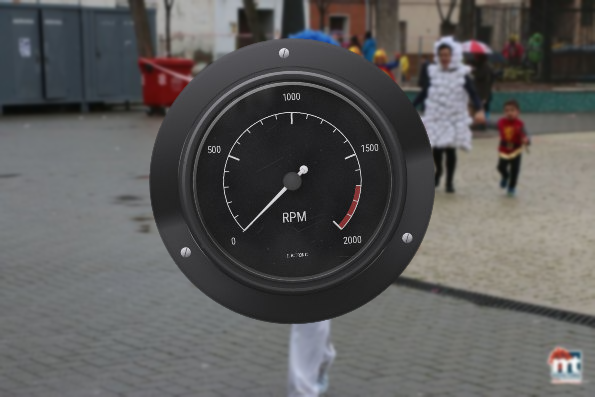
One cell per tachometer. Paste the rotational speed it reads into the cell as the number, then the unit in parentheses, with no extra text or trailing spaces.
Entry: 0 (rpm)
